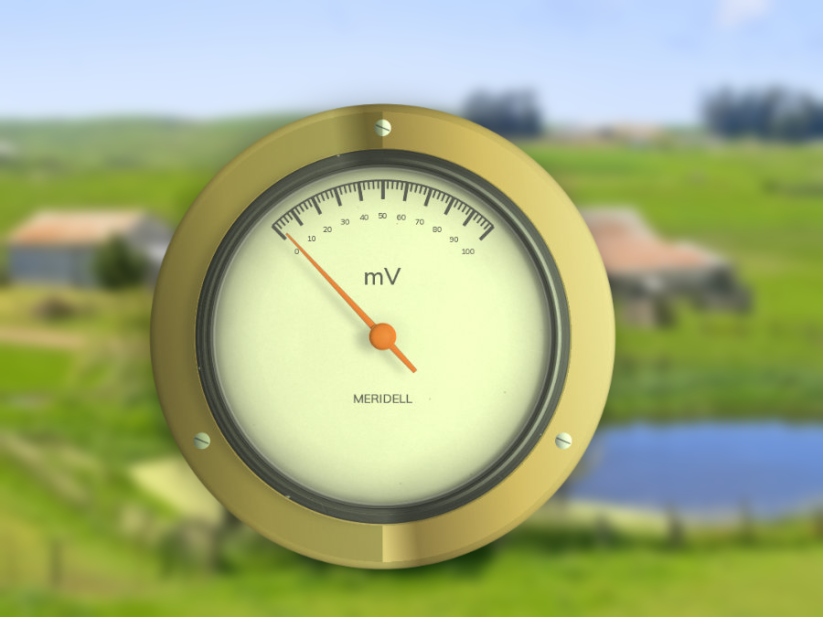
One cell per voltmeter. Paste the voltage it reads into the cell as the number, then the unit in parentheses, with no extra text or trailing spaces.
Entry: 2 (mV)
